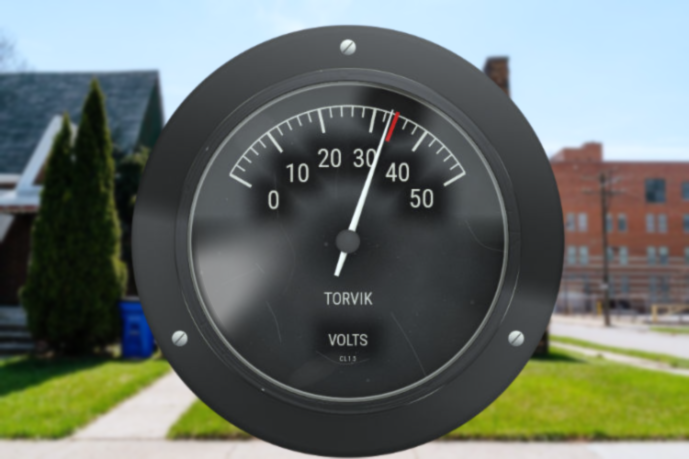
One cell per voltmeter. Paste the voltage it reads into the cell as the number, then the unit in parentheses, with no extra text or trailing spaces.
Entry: 33 (V)
